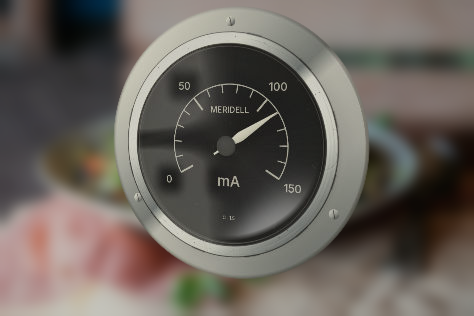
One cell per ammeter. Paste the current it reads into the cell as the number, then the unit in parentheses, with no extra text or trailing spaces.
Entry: 110 (mA)
